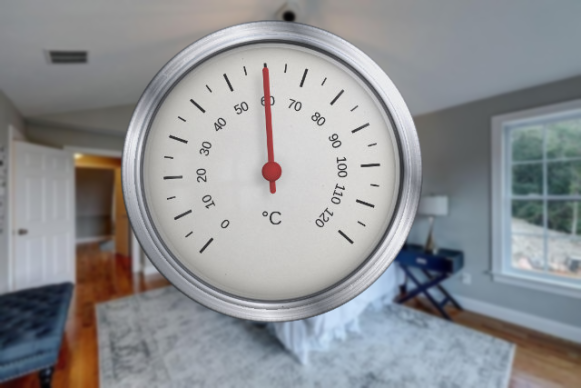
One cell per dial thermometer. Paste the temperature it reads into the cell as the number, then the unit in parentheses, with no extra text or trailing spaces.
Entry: 60 (°C)
